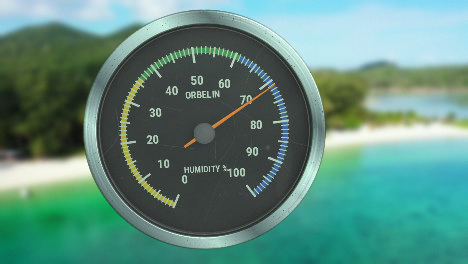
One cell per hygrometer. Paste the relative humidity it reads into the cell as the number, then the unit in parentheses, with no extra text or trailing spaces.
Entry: 71 (%)
